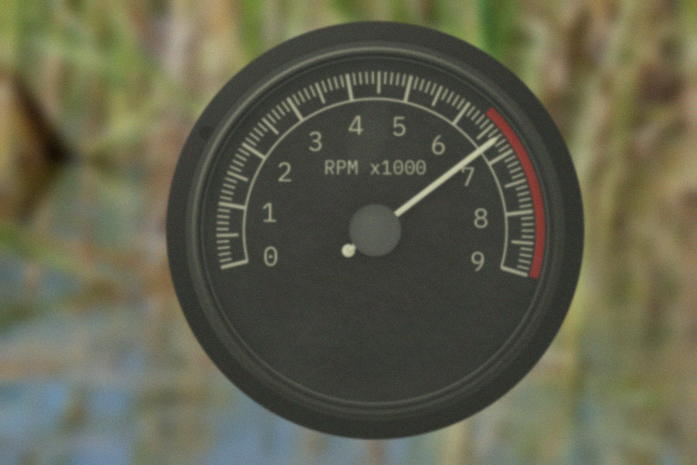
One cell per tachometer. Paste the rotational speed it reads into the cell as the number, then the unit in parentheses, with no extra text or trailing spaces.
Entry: 6700 (rpm)
